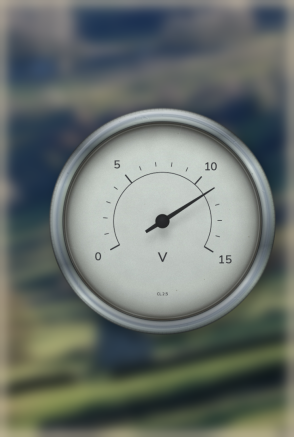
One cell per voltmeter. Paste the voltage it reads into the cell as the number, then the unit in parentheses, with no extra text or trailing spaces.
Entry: 11 (V)
